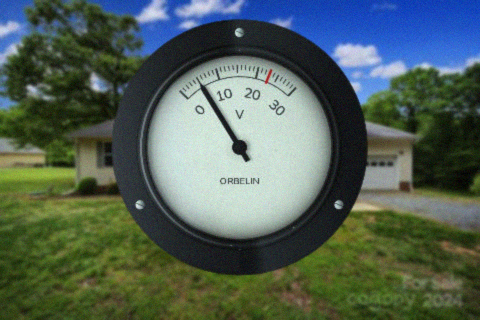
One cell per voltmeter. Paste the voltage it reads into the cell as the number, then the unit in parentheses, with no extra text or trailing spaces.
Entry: 5 (V)
